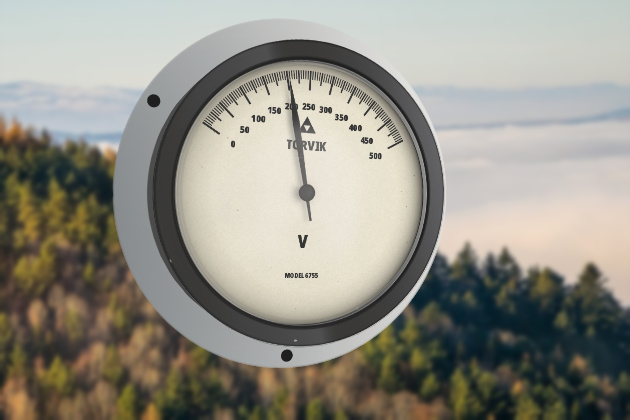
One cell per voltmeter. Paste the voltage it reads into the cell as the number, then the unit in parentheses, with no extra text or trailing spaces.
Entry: 200 (V)
